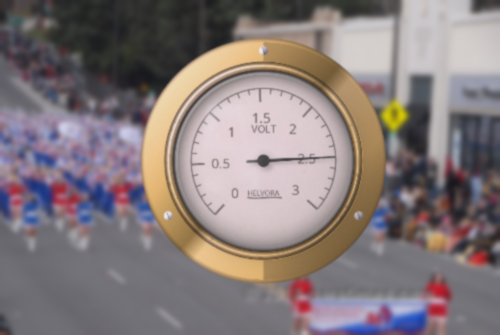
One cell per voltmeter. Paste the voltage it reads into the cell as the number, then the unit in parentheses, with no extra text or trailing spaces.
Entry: 2.5 (V)
